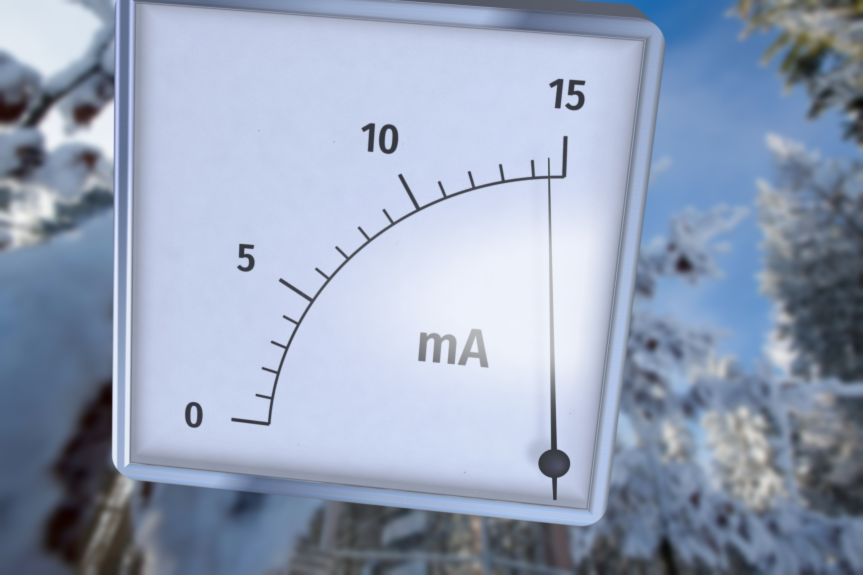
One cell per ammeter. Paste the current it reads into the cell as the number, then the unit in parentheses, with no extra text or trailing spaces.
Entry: 14.5 (mA)
